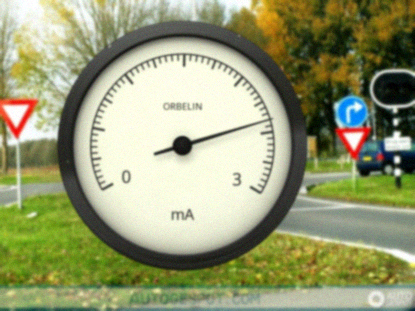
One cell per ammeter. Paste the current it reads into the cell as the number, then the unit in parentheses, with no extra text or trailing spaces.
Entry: 2.4 (mA)
